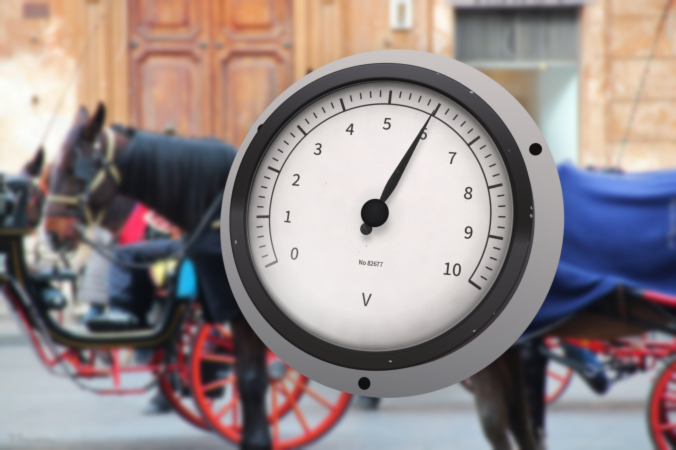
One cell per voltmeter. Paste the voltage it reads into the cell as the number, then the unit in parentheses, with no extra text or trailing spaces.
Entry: 6 (V)
